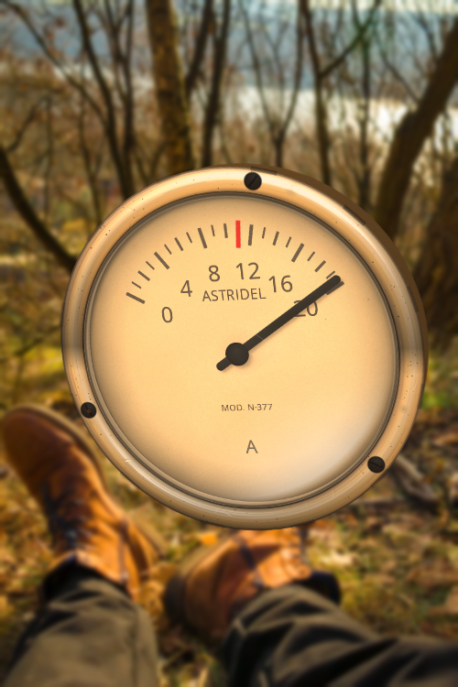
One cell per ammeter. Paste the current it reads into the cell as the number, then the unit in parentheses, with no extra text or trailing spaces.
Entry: 19.5 (A)
